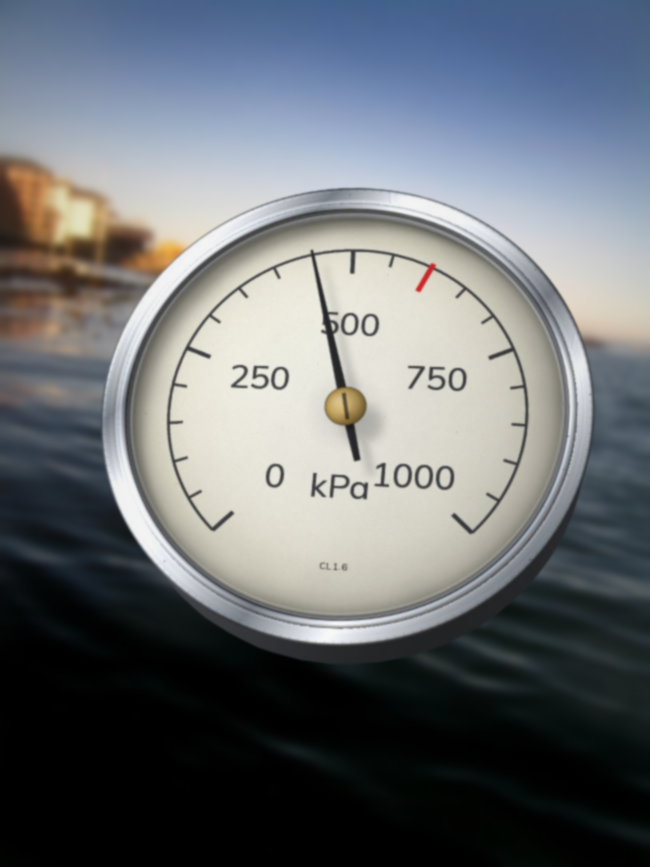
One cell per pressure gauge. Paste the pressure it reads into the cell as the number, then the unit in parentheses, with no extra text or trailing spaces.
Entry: 450 (kPa)
